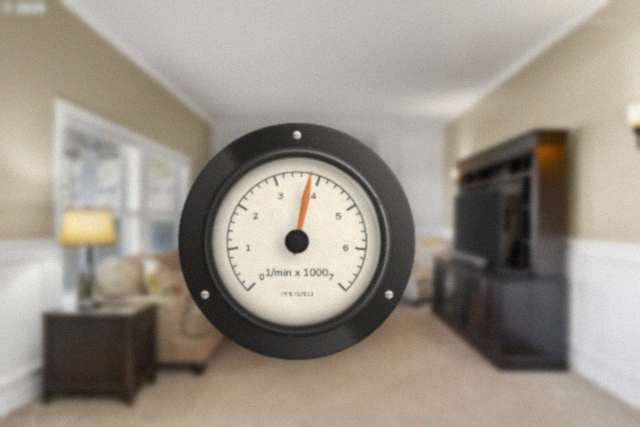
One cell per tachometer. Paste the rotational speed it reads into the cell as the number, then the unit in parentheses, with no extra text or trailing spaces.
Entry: 3800 (rpm)
